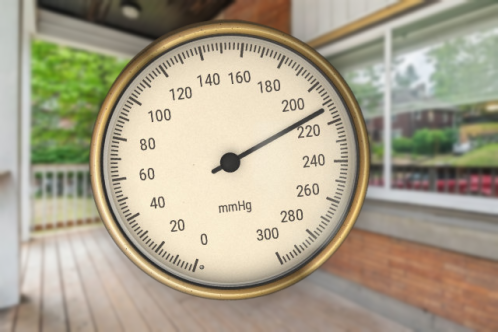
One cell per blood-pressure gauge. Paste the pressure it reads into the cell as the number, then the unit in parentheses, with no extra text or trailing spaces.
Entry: 212 (mmHg)
